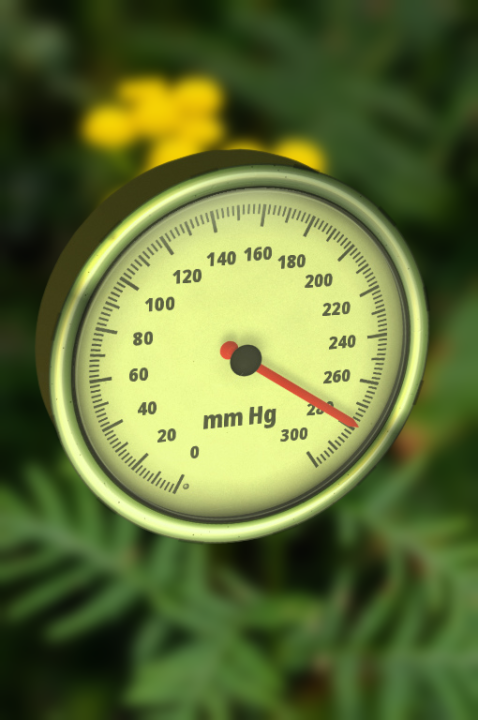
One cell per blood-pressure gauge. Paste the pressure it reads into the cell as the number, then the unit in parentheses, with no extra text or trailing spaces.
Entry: 278 (mmHg)
